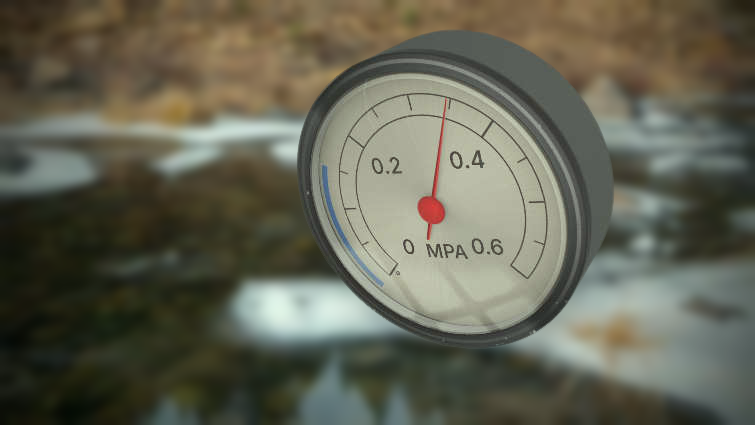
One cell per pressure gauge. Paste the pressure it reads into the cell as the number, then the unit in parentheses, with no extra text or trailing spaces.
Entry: 0.35 (MPa)
